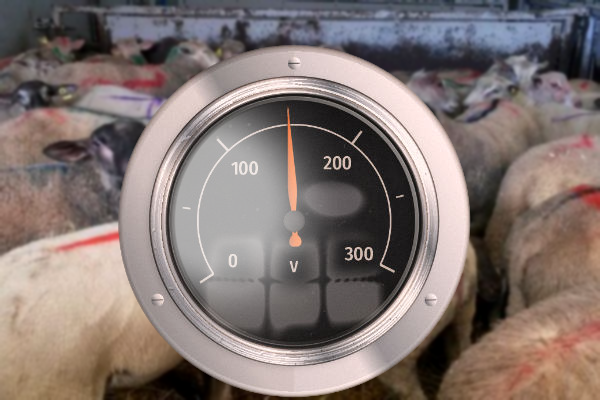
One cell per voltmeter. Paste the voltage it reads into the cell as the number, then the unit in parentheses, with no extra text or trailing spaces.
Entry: 150 (V)
